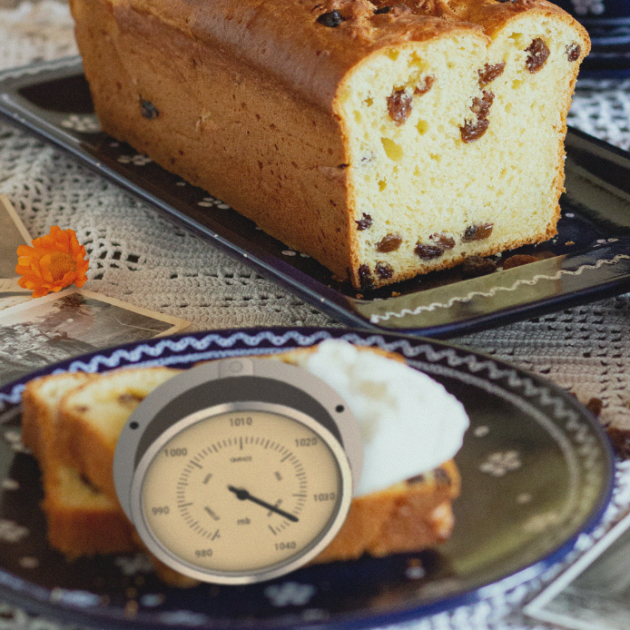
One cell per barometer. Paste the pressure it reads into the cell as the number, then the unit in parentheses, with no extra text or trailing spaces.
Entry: 1035 (mbar)
